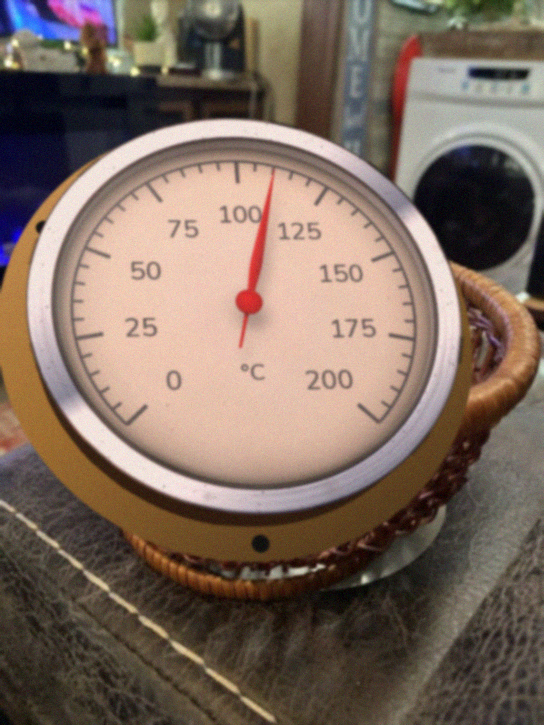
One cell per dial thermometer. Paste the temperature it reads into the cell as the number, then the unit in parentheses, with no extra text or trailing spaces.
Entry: 110 (°C)
